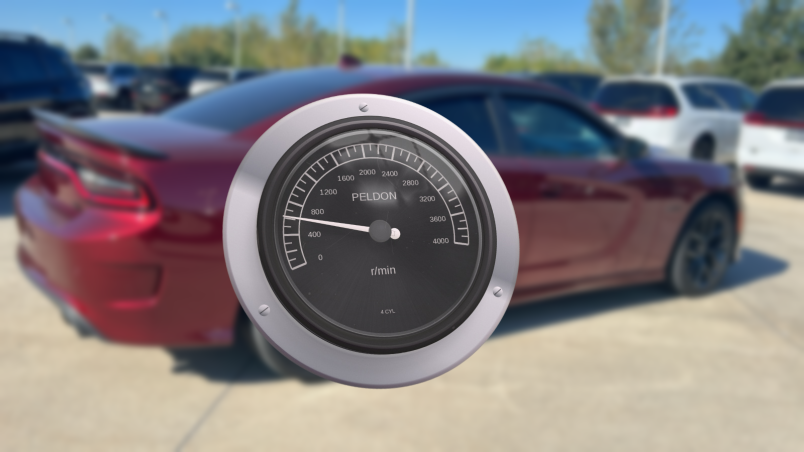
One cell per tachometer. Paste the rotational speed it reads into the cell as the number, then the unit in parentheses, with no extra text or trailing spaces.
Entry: 600 (rpm)
